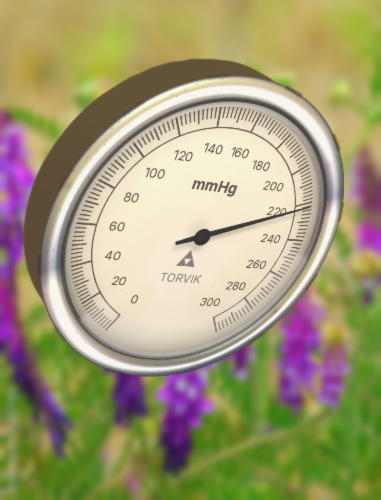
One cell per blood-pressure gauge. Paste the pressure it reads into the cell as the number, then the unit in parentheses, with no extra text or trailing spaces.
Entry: 220 (mmHg)
